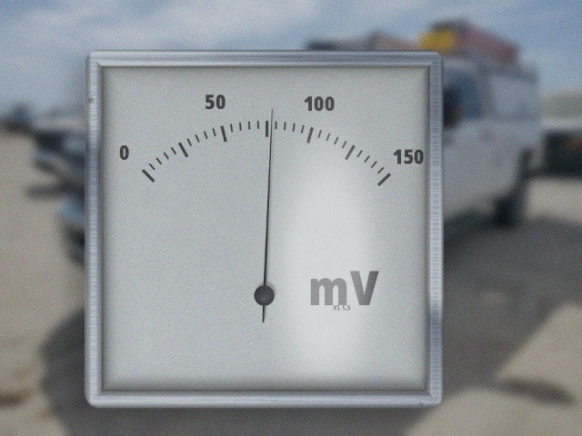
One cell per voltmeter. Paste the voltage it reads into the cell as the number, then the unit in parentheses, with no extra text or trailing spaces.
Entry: 77.5 (mV)
